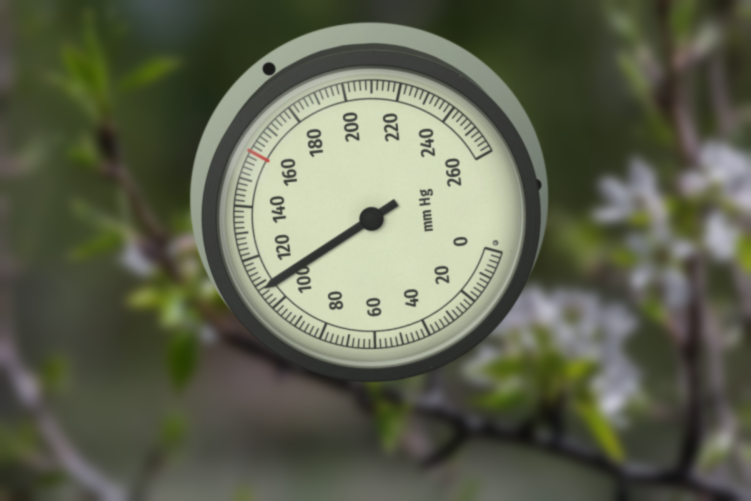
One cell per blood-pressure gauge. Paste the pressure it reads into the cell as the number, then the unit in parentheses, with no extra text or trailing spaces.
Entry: 108 (mmHg)
